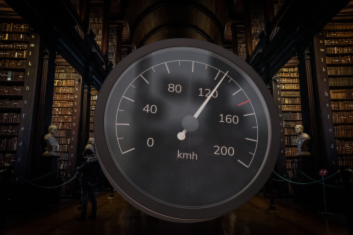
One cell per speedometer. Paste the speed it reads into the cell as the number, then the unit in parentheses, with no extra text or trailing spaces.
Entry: 125 (km/h)
